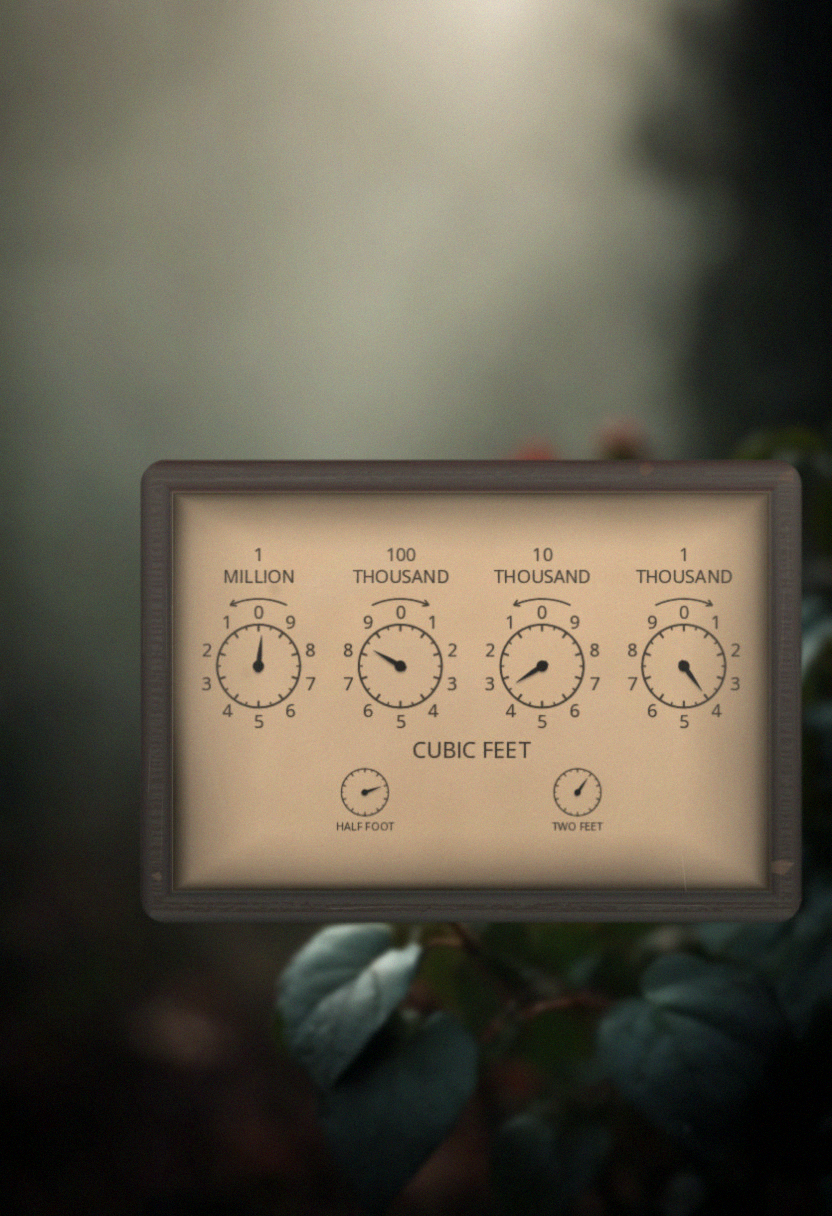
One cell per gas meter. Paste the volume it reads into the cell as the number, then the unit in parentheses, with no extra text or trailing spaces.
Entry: 983400 (ft³)
